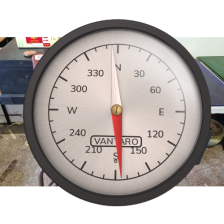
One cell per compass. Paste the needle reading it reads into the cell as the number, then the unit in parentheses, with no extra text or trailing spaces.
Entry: 175 (°)
